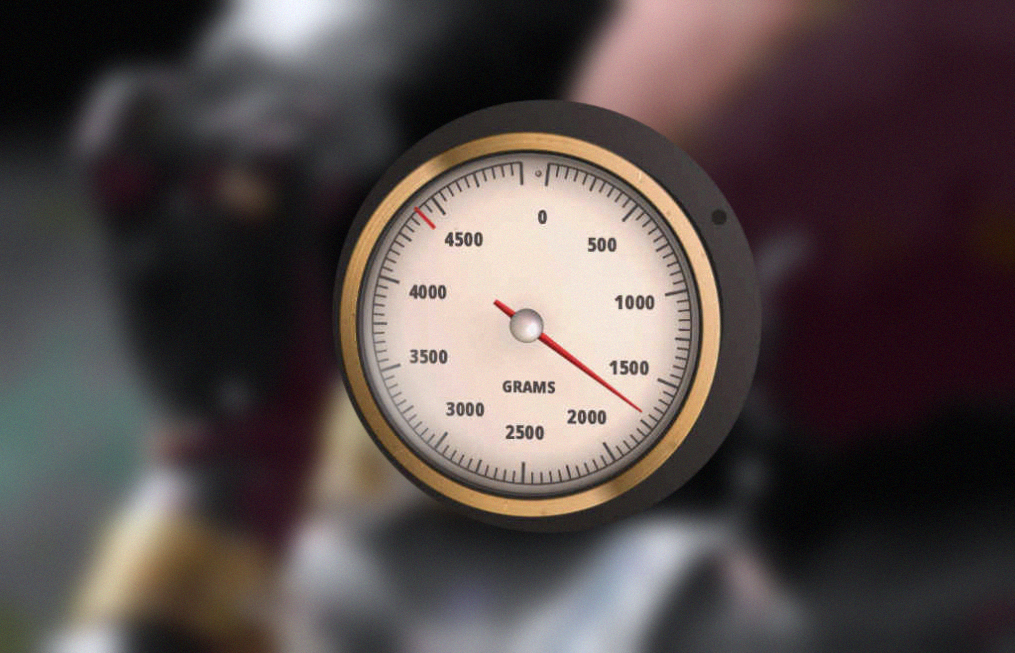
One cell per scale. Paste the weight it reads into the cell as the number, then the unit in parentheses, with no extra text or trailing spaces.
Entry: 1700 (g)
